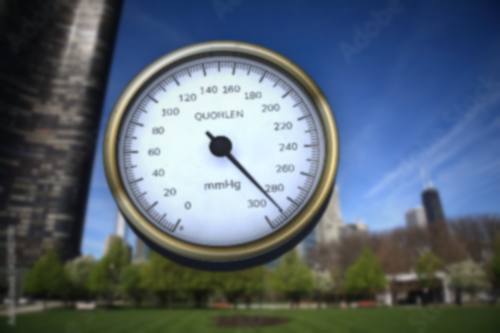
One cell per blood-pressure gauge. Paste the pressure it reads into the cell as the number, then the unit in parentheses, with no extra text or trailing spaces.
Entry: 290 (mmHg)
